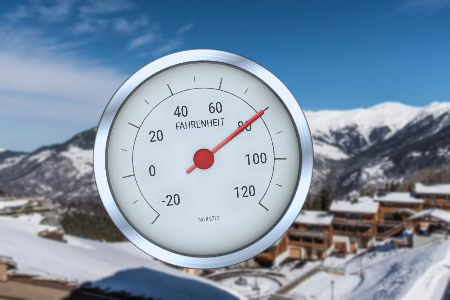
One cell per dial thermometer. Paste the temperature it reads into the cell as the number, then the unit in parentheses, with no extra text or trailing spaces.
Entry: 80 (°F)
